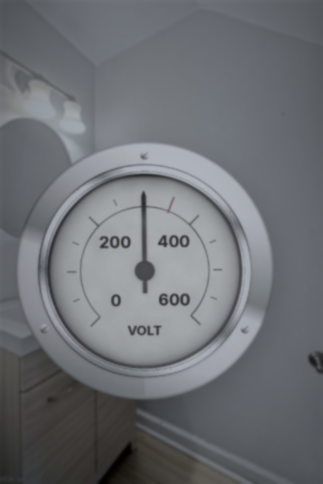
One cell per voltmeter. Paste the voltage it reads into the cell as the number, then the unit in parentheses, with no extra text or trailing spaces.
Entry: 300 (V)
